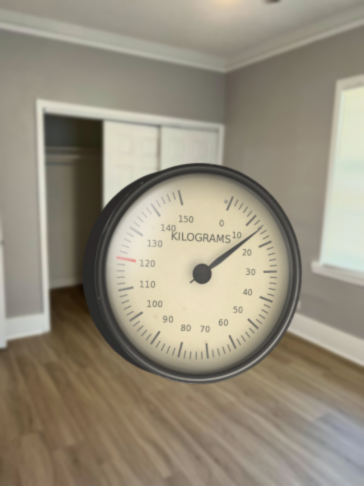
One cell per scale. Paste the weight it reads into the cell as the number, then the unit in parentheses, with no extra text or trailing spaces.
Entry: 14 (kg)
